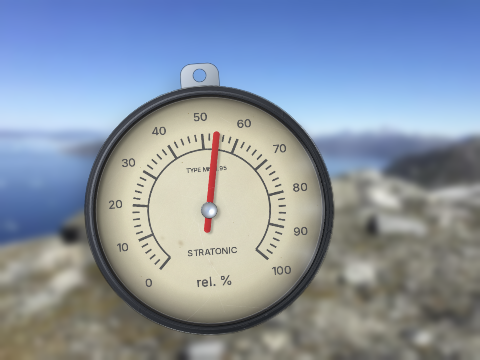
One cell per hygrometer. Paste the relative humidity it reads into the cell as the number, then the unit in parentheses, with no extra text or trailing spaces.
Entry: 54 (%)
